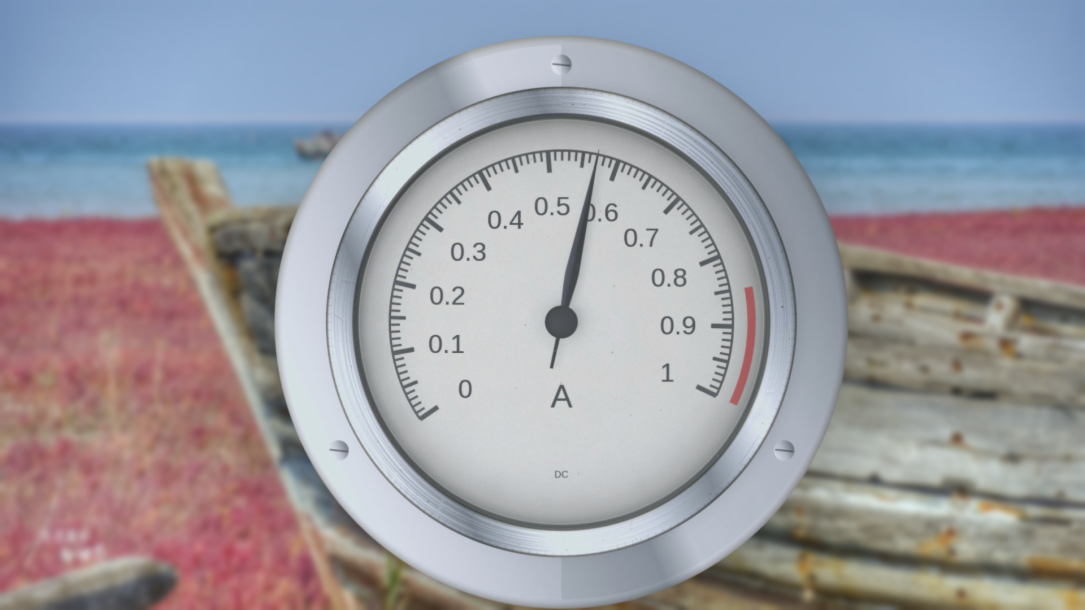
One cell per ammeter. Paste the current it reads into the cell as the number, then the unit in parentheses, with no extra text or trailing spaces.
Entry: 0.57 (A)
